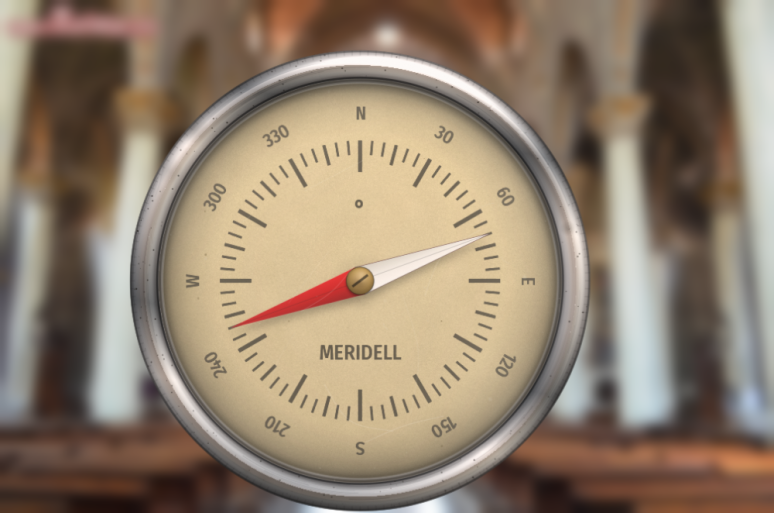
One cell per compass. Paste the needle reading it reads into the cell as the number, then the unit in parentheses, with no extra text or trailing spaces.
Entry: 250 (°)
